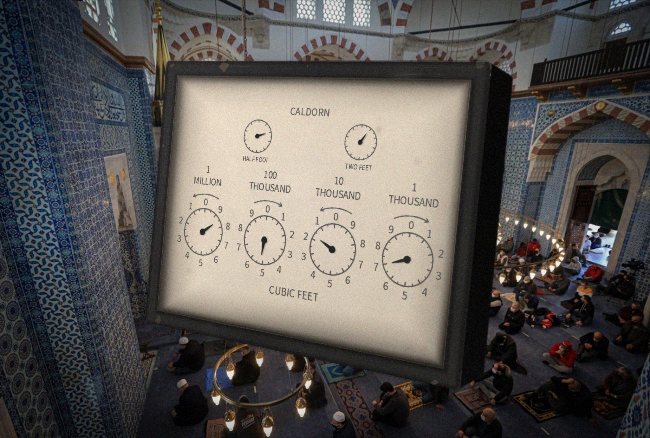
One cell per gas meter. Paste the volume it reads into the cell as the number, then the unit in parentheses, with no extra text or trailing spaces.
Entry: 851700 (ft³)
